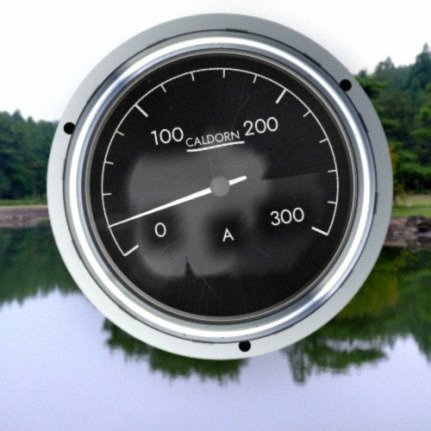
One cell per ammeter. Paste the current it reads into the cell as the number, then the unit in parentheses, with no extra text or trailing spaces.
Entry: 20 (A)
